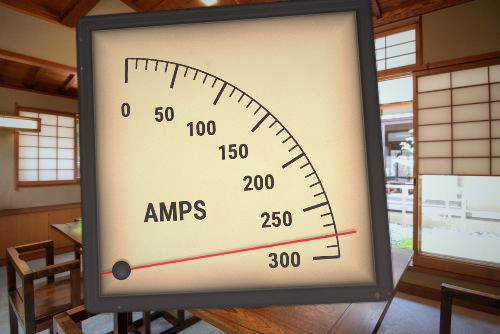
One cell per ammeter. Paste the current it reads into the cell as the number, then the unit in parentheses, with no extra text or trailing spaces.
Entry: 280 (A)
